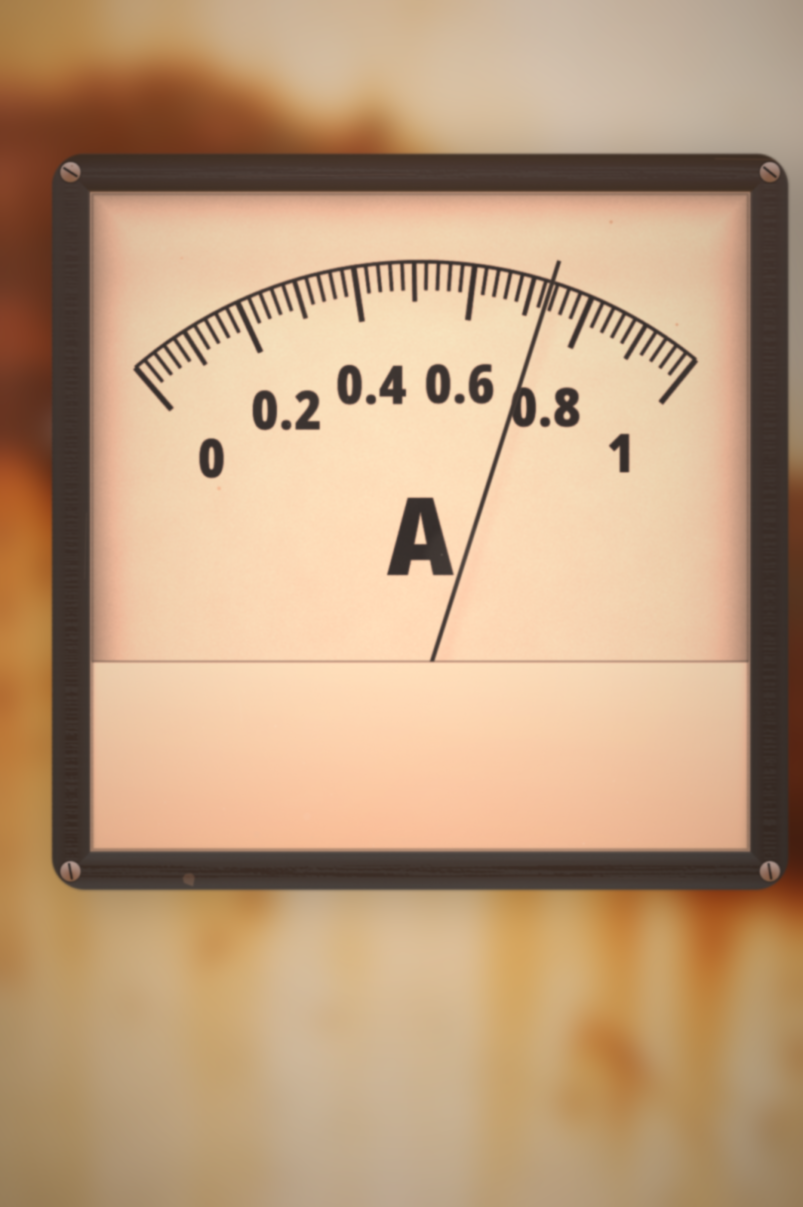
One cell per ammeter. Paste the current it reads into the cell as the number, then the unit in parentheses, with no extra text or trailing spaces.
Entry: 0.73 (A)
